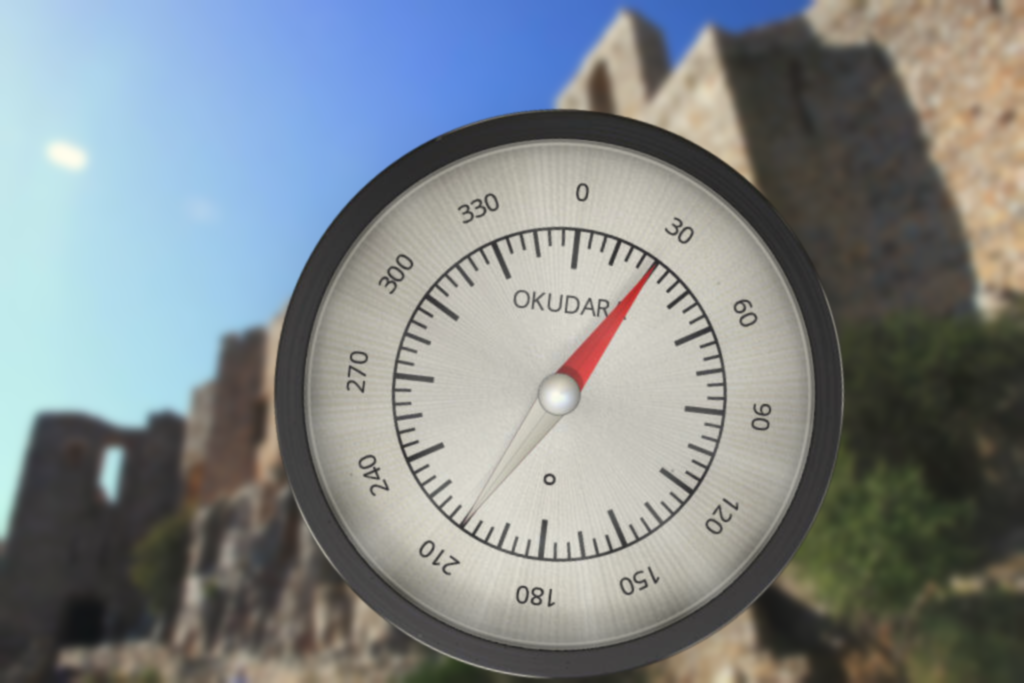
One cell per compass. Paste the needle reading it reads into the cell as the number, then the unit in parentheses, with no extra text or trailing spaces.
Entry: 30 (°)
